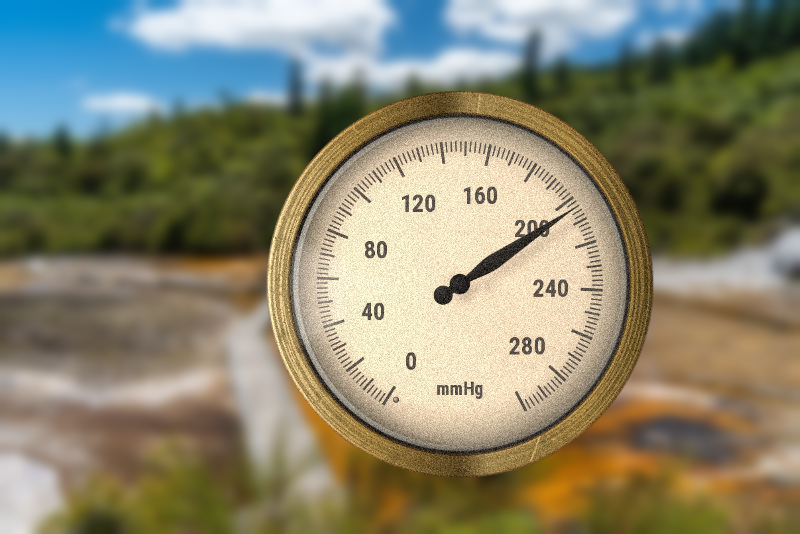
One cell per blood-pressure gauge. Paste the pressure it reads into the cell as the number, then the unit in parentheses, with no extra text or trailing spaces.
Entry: 204 (mmHg)
